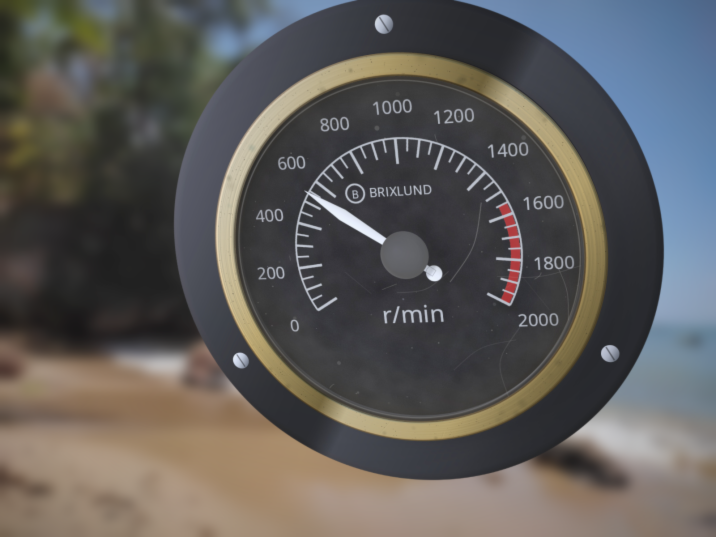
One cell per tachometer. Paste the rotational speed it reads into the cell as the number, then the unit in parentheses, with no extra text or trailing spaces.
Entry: 550 (rpm)
